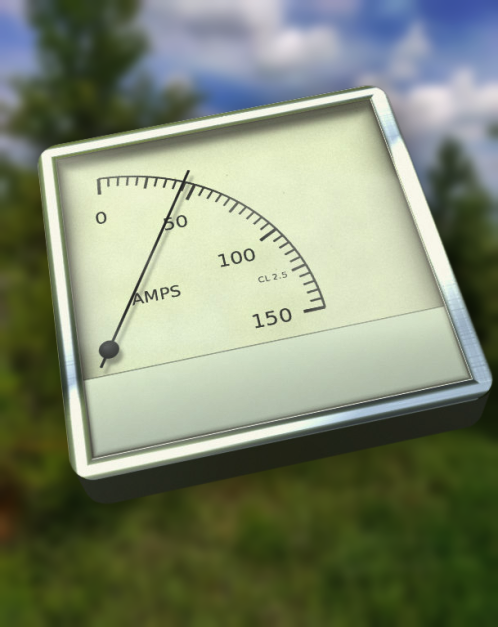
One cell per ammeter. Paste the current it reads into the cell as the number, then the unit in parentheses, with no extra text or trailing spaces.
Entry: 45 (A)
